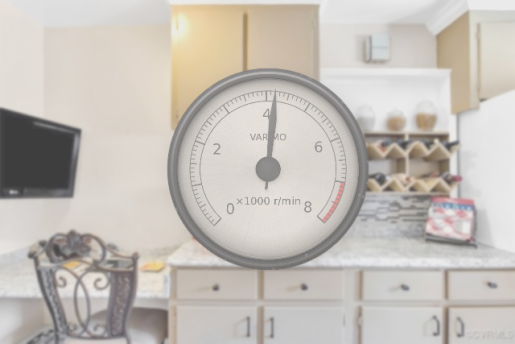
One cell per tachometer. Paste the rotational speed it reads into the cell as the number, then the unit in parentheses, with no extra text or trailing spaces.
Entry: 4200 (rpm)
